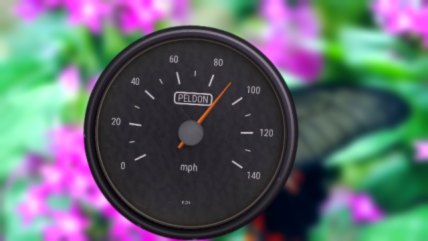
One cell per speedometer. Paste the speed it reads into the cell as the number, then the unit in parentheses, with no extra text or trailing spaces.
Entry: 90 (mph)
